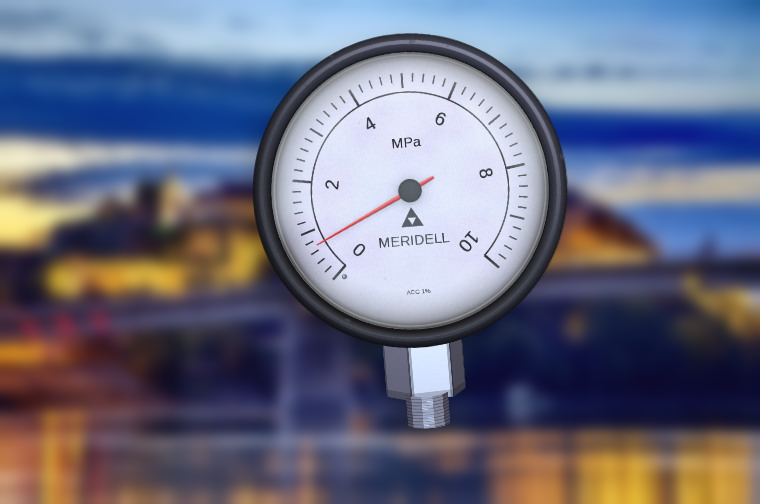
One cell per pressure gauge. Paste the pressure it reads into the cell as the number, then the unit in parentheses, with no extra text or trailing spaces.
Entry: 0.7 (MPa)
